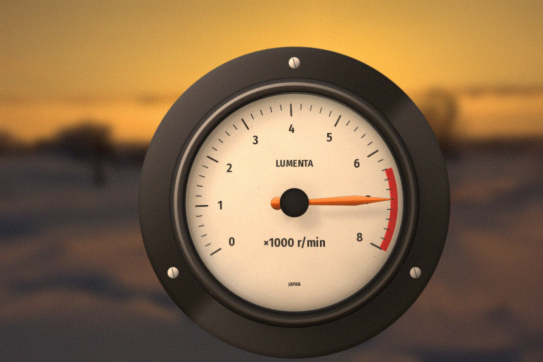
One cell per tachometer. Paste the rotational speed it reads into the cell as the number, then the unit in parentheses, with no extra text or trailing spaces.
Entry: 7000 (rpm)
